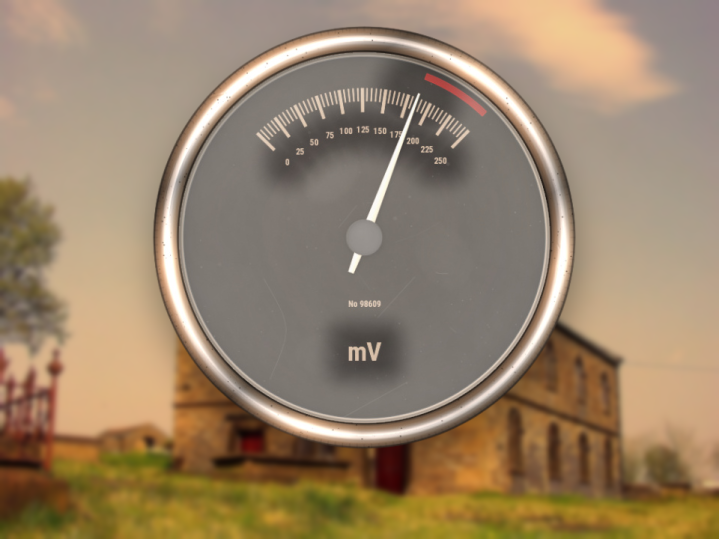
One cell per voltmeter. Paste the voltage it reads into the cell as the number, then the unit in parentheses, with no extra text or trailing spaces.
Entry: 185 (mV)
